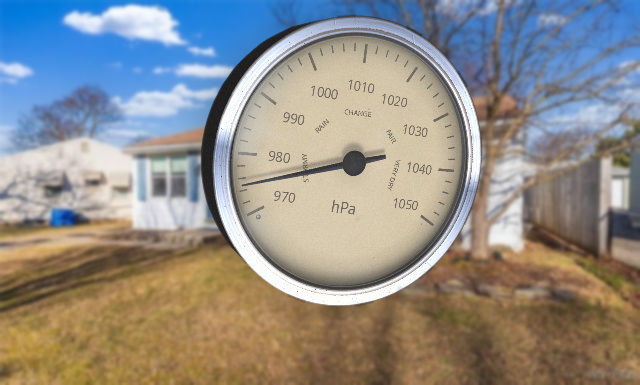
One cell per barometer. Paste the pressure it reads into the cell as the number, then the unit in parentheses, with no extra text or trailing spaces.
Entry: 975 (hPa)
